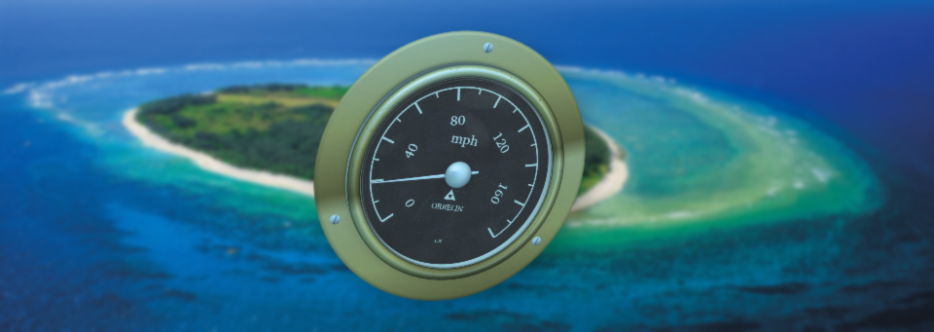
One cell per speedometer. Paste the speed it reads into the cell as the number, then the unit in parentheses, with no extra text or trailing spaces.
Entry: 20 (mph)
